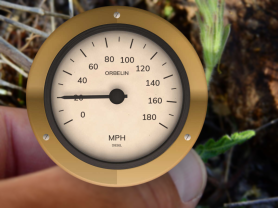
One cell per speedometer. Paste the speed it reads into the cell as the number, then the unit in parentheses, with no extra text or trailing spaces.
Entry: 20 (mph)
